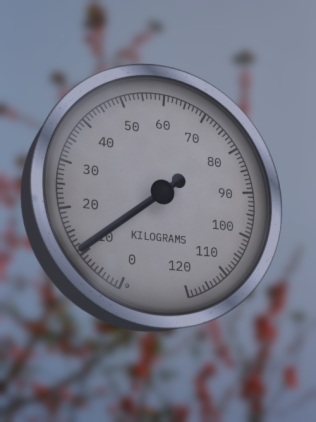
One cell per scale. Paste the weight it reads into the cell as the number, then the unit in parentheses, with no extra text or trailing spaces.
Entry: 11 (kg)
